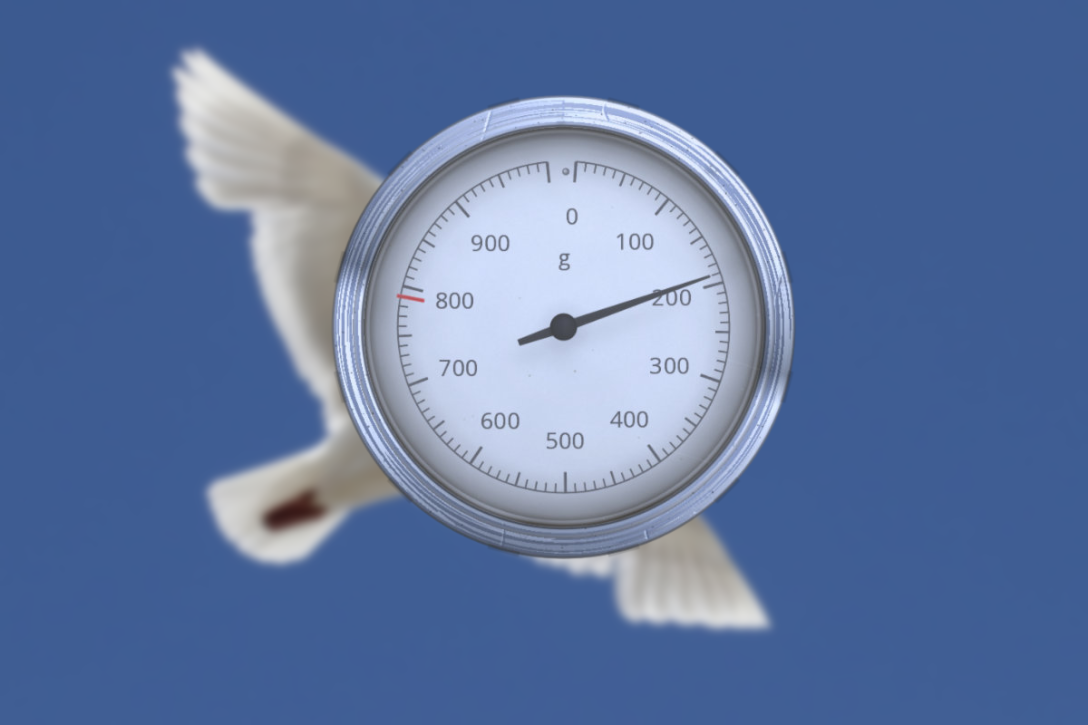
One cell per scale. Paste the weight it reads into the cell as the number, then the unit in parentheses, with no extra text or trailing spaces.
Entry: 190 (g)
